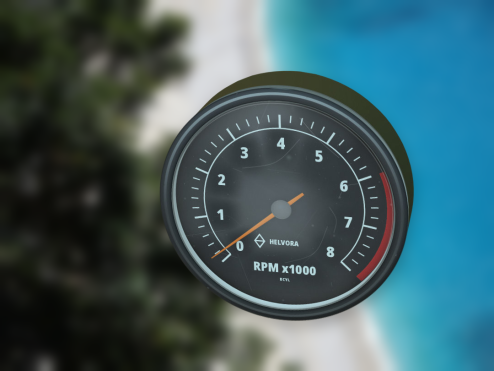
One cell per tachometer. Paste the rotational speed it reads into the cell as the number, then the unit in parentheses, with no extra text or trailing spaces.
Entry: 200 (rpm)
